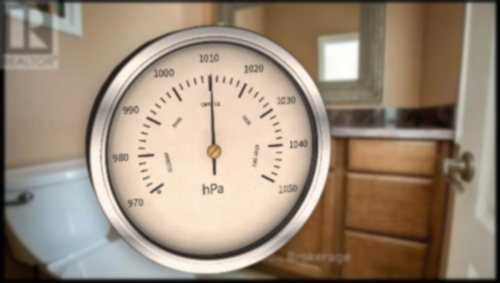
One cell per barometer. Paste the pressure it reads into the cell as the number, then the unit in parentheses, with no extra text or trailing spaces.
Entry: 1010 (hPa)
